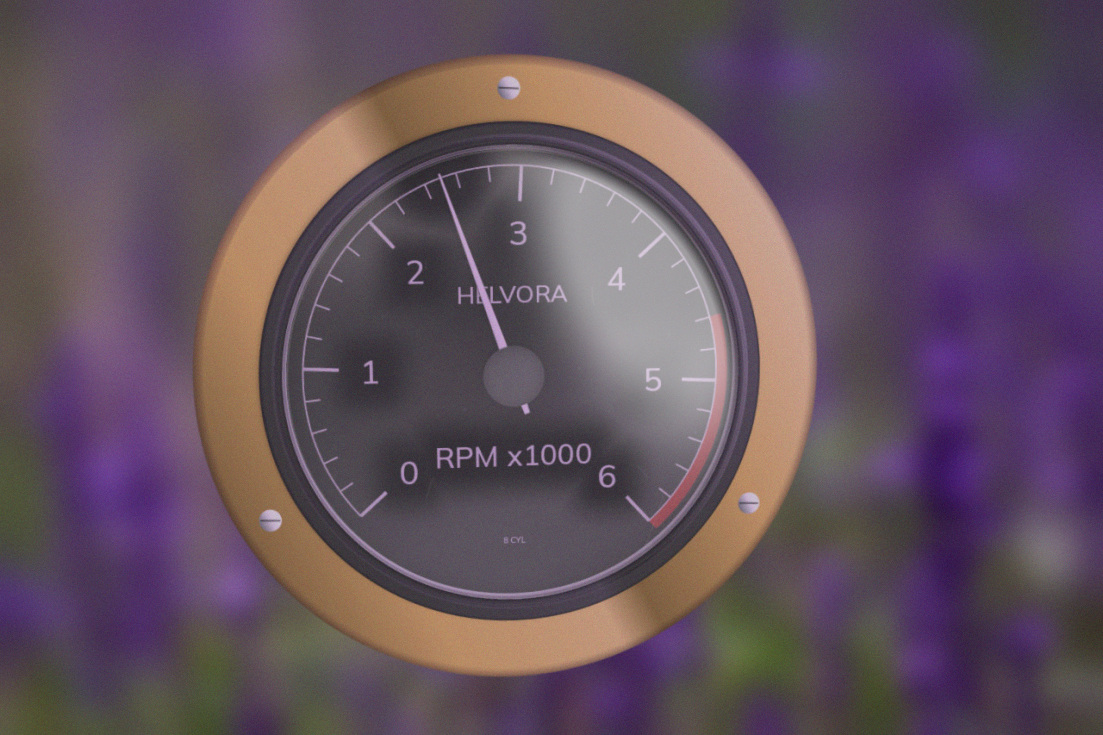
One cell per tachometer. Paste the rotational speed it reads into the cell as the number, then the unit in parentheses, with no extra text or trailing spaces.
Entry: 2500 (rpm)
